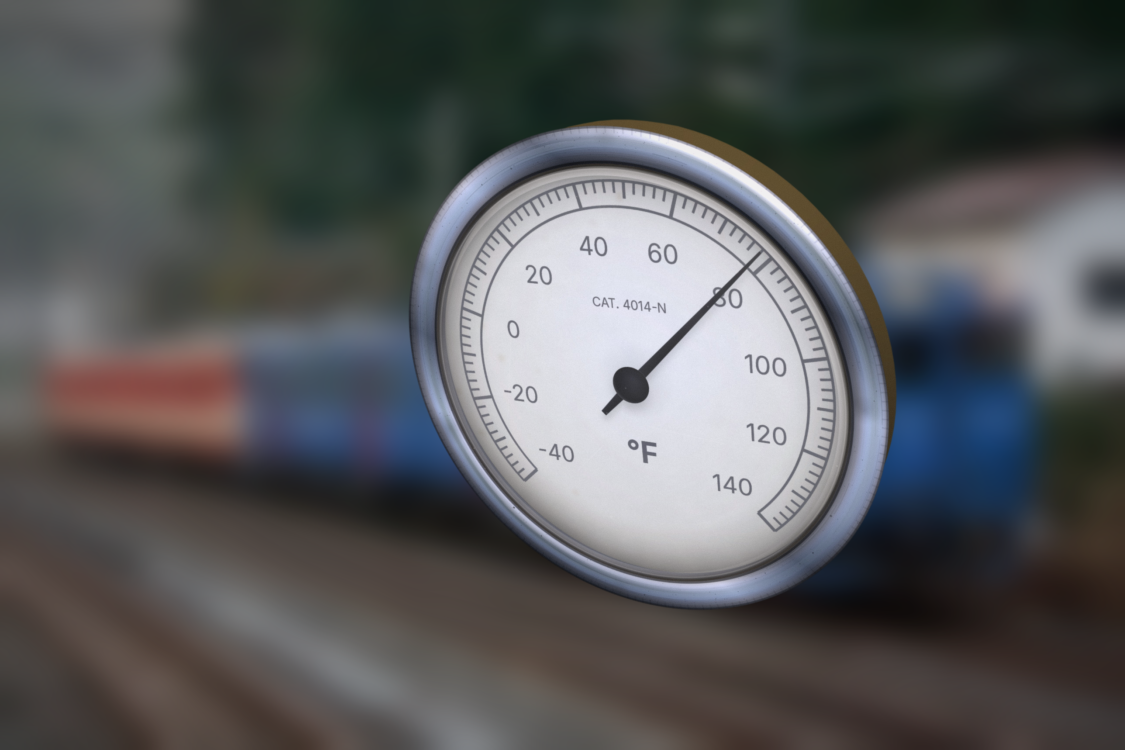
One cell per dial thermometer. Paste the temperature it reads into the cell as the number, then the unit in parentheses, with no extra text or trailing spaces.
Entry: 78 (°F)
